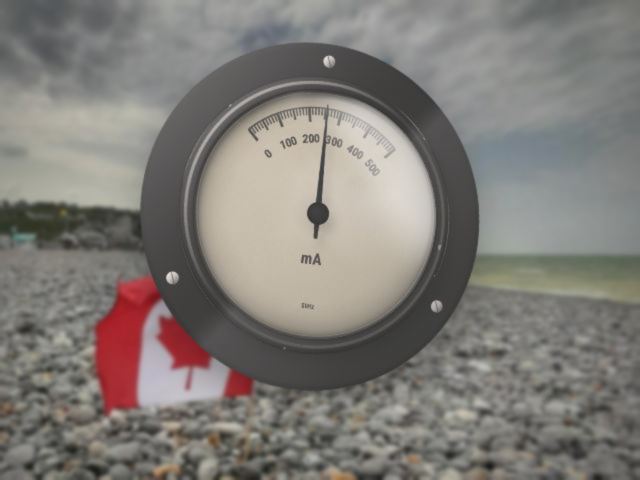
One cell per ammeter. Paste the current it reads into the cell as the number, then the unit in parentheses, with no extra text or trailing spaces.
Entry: 250 (mA)
